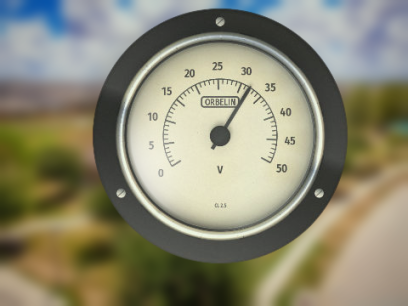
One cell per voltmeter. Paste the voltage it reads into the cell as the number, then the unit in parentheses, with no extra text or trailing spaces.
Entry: 32 (V)
